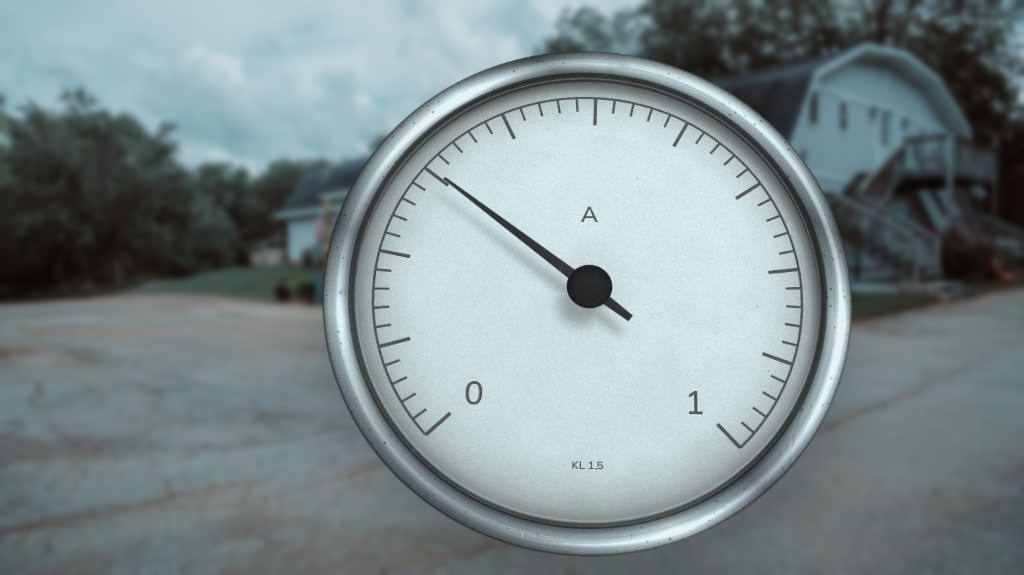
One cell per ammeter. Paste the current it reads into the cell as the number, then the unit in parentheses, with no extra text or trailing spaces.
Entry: 0.3 (A)
